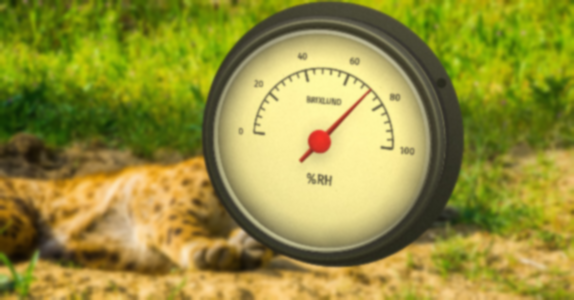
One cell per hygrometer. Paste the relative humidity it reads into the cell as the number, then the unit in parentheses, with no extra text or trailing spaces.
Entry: 72 (%)
